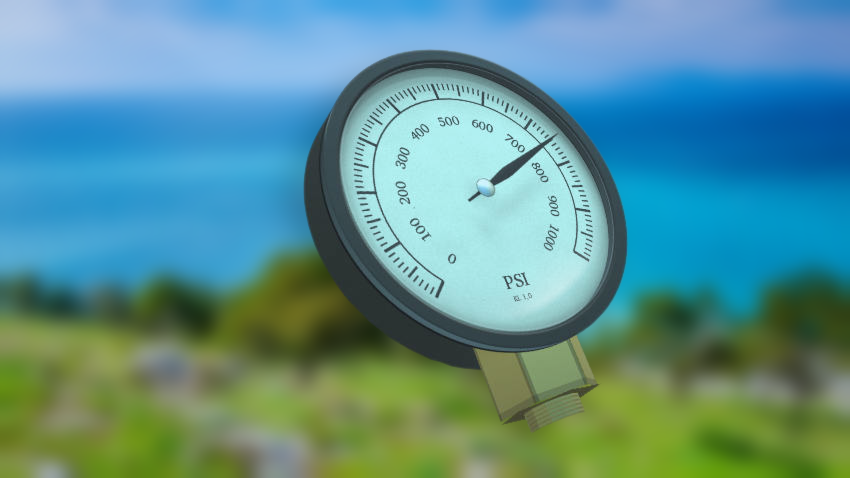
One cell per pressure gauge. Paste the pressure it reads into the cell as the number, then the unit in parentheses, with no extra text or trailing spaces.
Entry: 750 (psi)
